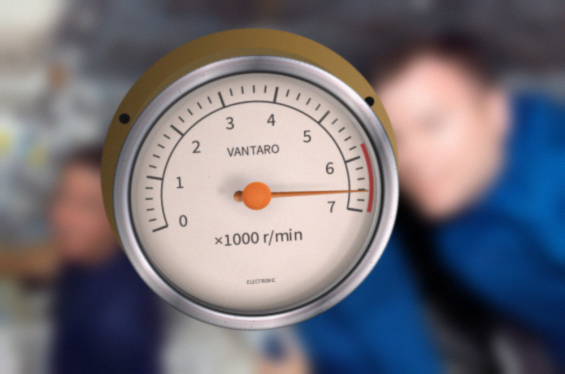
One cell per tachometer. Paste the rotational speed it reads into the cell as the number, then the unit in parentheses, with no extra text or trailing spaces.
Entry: 6600 (rpm)
